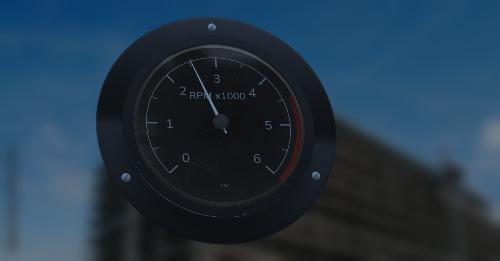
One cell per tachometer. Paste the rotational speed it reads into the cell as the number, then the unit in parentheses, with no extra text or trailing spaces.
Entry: 2500 (rpm)
